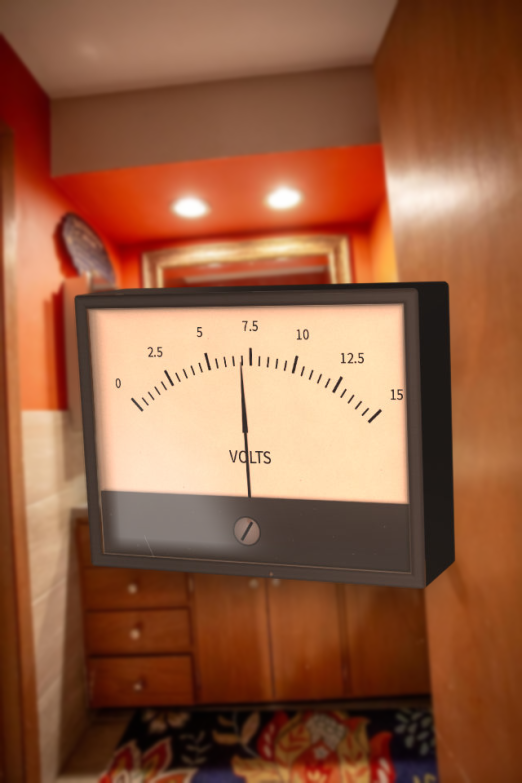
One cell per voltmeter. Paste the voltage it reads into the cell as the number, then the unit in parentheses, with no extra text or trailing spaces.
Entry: 7 (V)
